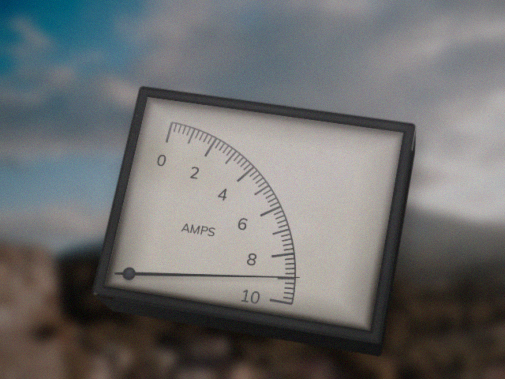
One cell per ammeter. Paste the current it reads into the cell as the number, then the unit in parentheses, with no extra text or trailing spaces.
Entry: 9 (A)
